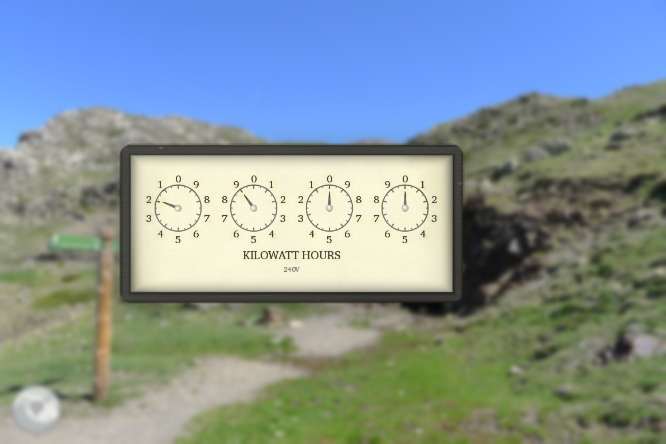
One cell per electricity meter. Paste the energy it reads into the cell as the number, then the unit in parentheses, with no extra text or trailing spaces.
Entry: 1900 (kWh)
